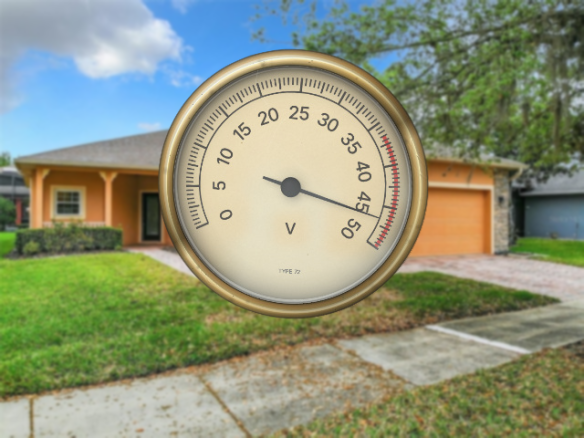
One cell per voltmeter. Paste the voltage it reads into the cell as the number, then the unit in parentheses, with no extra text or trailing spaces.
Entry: 46.5 (V)
